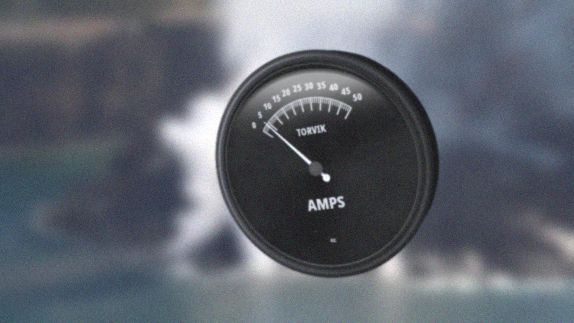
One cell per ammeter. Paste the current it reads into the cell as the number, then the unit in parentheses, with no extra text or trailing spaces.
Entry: 5 (A)
